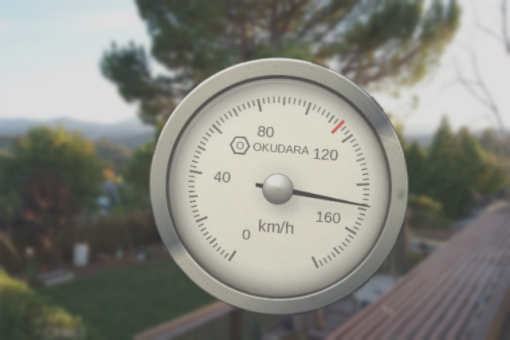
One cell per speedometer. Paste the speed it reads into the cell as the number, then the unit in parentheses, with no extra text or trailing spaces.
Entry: 148 (km/h)
